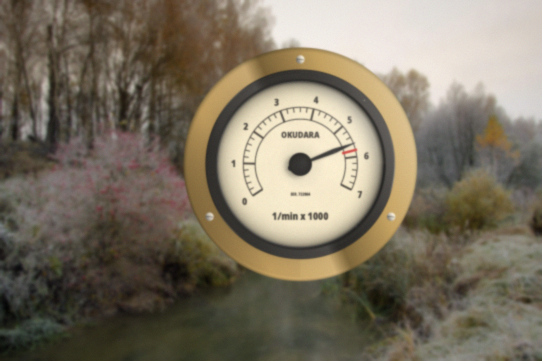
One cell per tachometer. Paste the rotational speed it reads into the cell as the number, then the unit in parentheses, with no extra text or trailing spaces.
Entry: 5600 (rpm)
